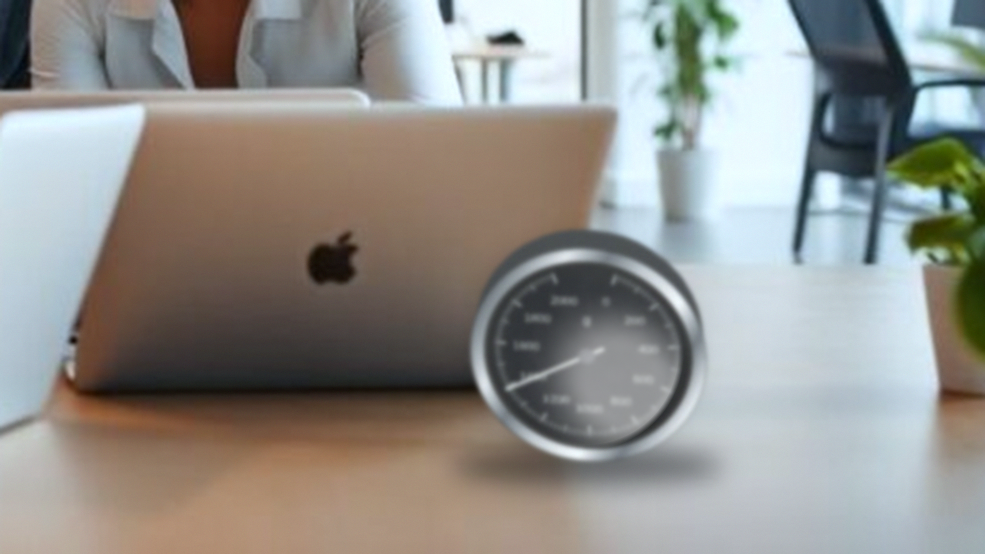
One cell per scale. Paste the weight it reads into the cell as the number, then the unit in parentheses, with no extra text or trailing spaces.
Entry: 1400 (g)
